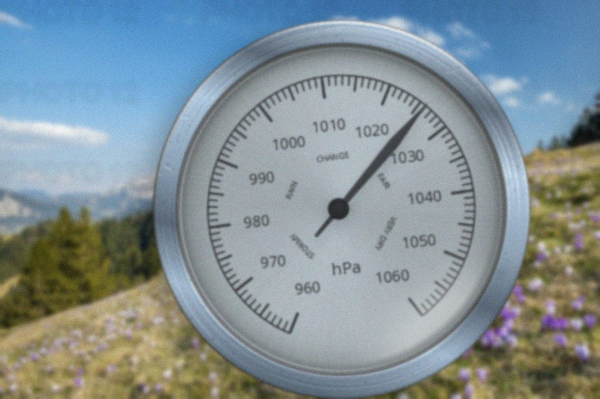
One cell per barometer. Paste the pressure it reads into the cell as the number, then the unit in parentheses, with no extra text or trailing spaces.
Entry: 1026 (hPa)
